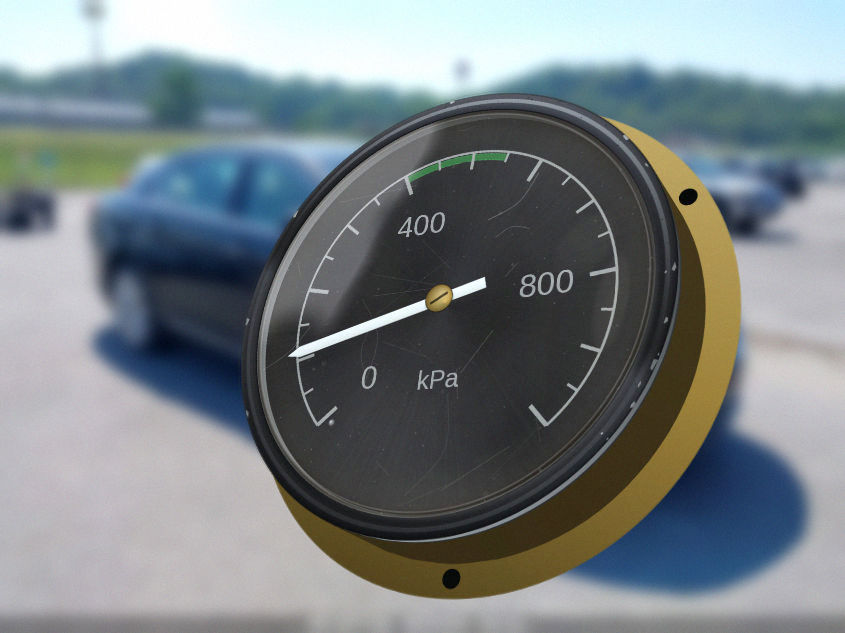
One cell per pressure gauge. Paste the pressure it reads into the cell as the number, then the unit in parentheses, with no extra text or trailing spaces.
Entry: 100 (kPa)
